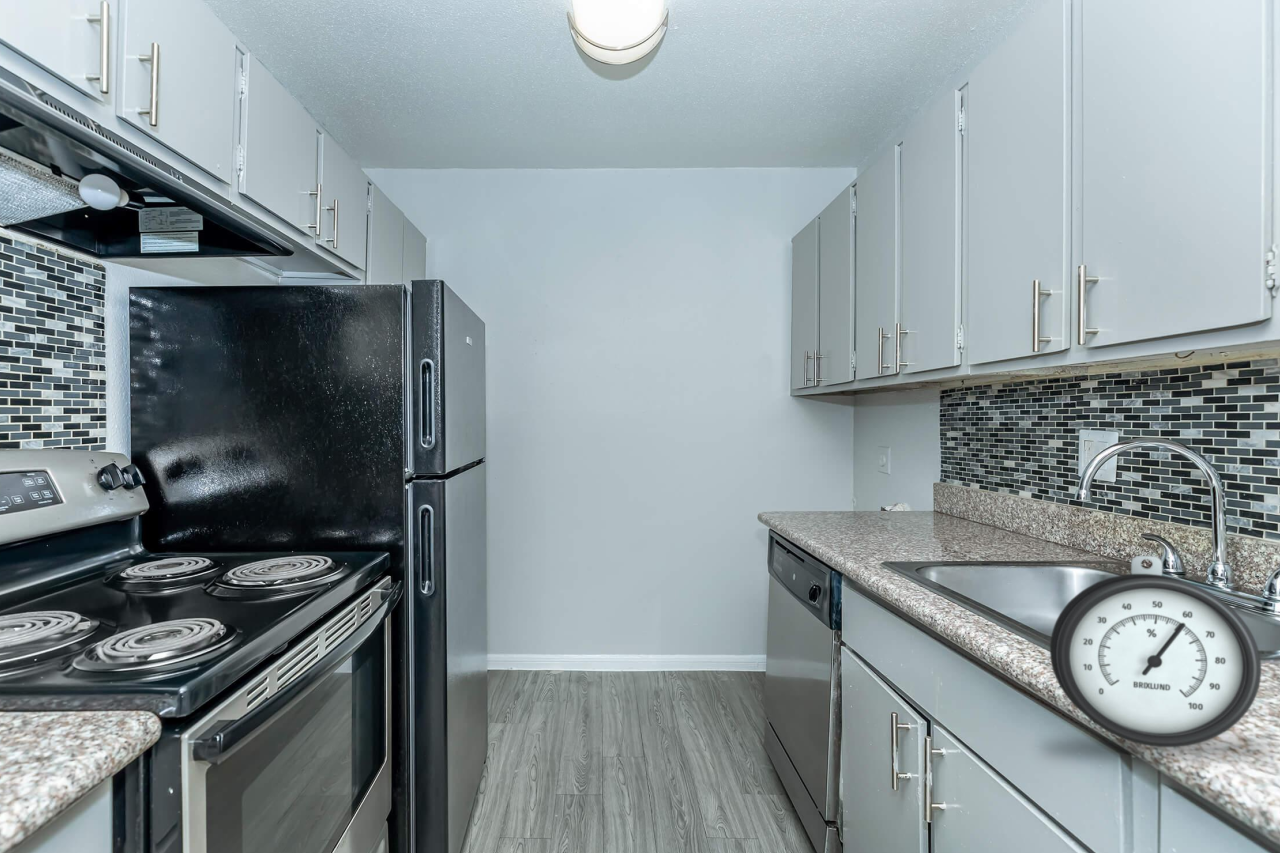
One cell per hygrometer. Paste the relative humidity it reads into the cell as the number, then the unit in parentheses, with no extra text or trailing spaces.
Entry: 60 (%)
